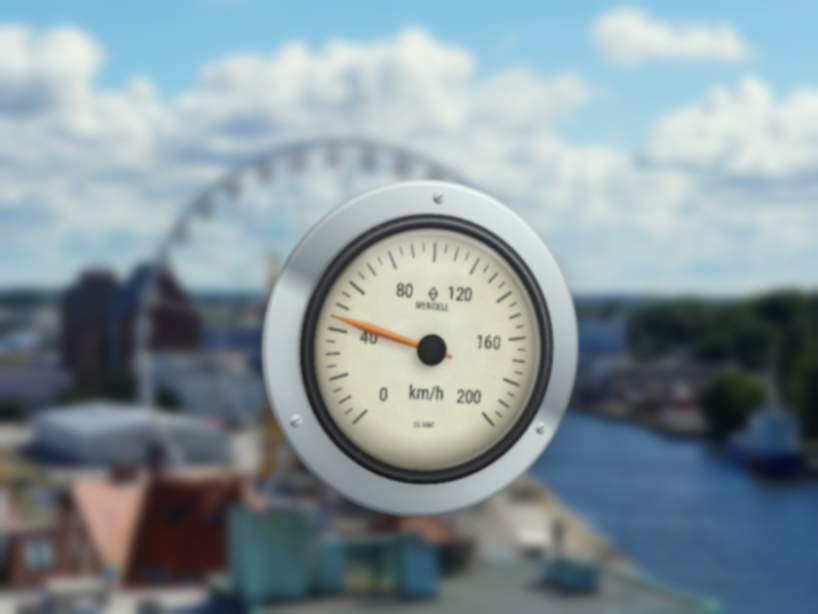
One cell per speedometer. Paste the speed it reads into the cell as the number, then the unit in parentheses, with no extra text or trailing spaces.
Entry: 45 (km/h)
